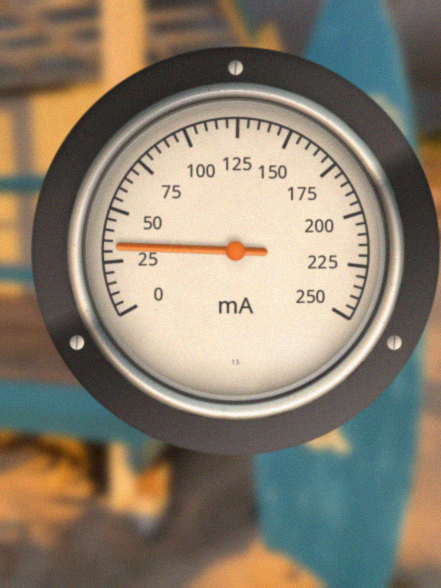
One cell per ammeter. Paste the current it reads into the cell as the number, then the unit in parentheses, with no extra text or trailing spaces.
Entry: 32.5 (mA)
